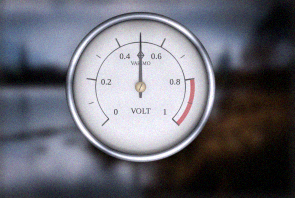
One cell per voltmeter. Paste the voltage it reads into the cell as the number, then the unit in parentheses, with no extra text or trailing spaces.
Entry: 0.5 (V)
